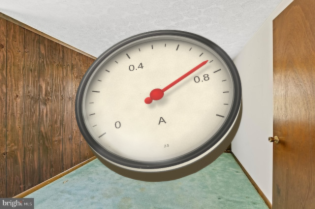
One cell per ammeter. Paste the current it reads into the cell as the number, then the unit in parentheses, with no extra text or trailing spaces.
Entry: 0.75 (A)
